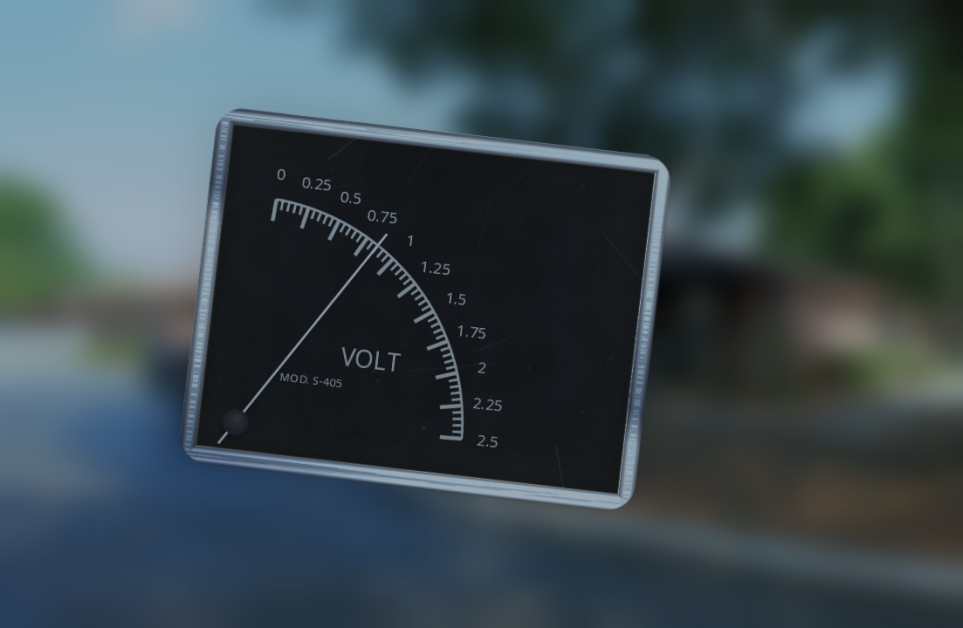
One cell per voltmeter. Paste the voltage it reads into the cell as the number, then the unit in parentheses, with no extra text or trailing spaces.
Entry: 0.85 (V)
